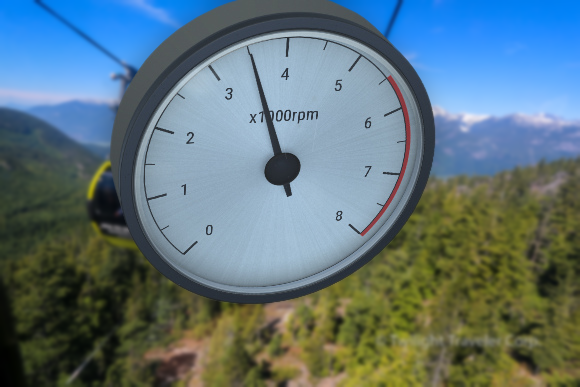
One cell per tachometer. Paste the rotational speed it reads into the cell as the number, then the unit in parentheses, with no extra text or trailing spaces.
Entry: 3500 (rpm)
